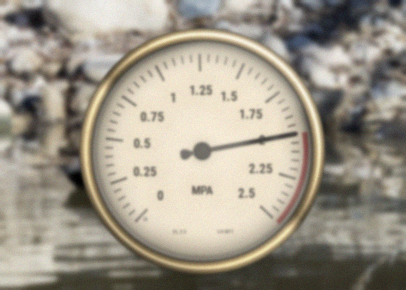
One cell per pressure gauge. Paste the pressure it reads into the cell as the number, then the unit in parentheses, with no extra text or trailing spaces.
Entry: 2 (MPa)
